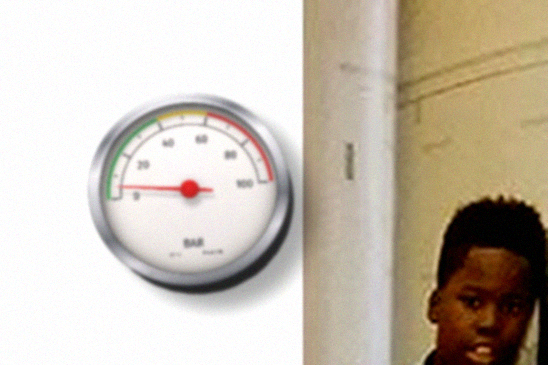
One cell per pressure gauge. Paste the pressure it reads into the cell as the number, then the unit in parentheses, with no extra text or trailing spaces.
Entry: 5 (bar)
